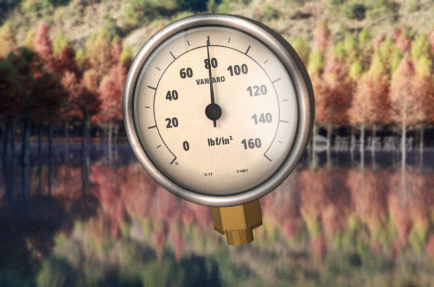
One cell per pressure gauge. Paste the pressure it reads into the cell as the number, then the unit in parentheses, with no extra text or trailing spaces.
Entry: 80 (psi)
